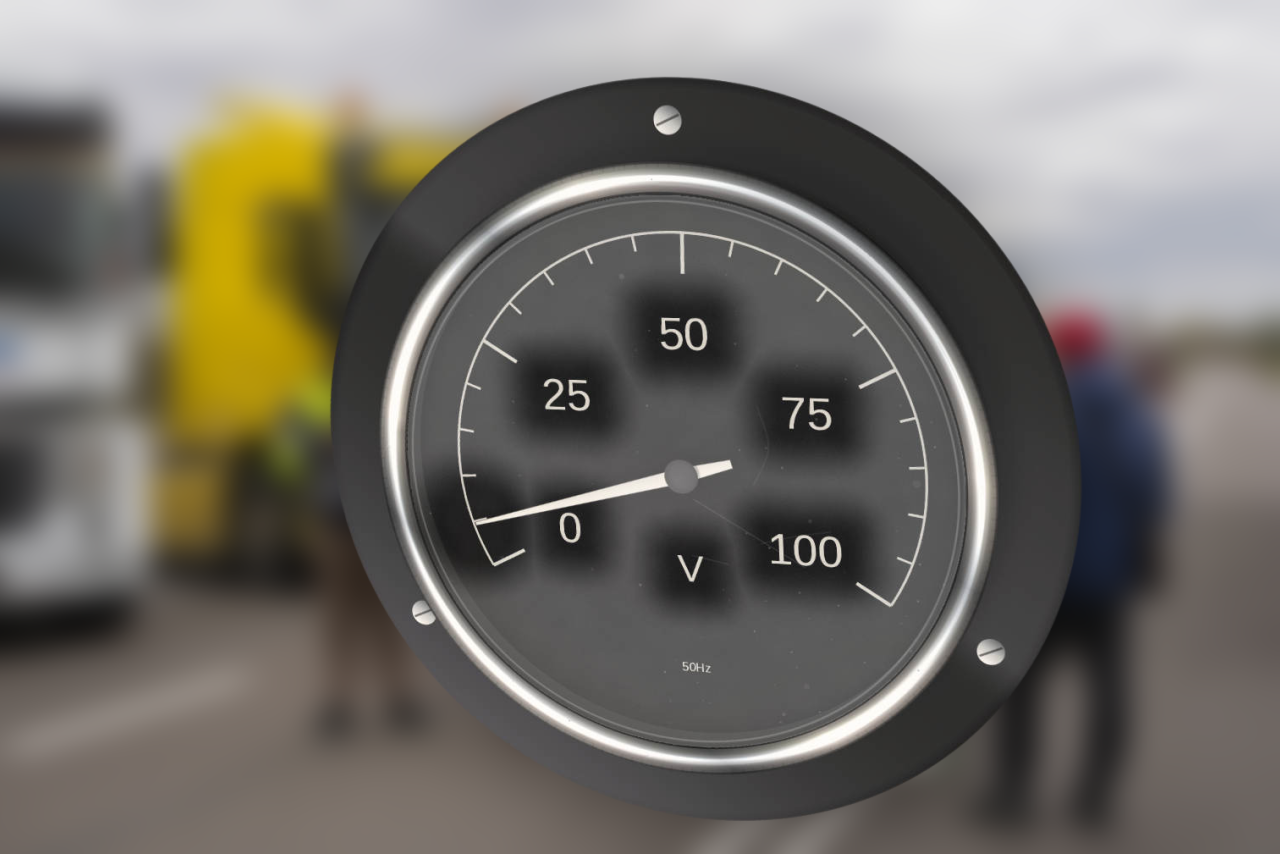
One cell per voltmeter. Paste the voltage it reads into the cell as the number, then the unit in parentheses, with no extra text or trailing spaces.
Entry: 5 (V)
